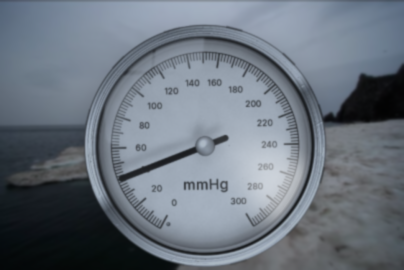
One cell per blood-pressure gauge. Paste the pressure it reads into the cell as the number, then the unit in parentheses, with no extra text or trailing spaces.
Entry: 40 (mmHg)
